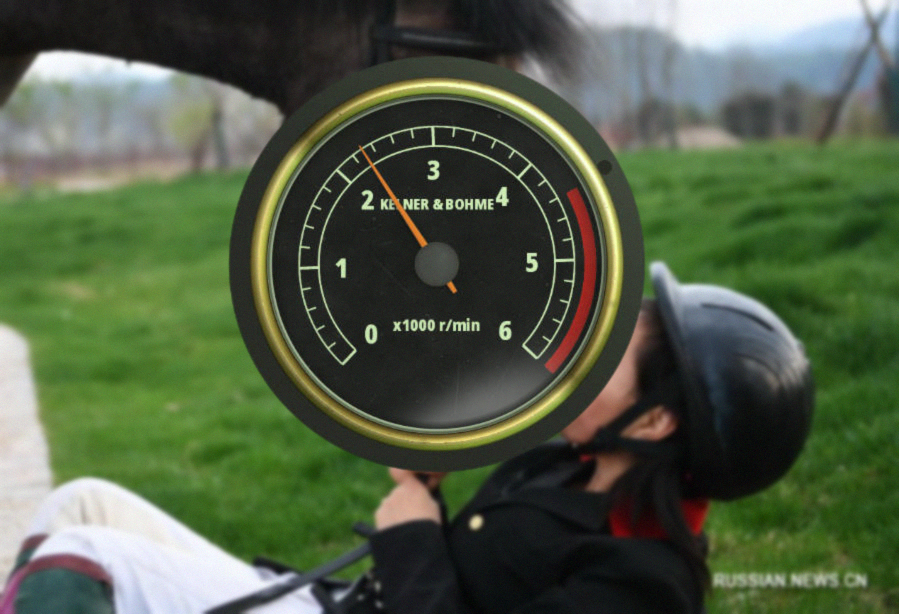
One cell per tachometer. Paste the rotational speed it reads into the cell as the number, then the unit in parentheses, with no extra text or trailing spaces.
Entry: 2300 (rpm)
